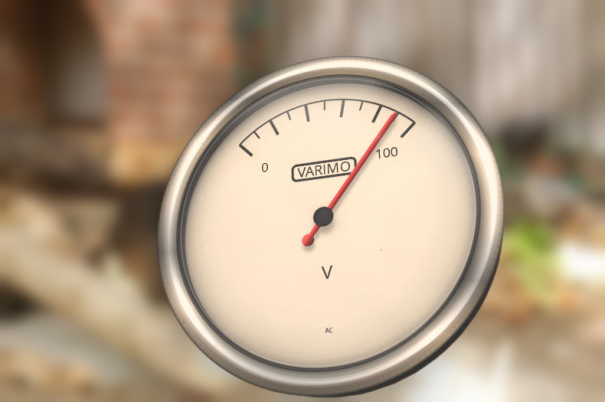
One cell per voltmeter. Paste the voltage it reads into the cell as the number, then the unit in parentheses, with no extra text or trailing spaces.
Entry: 90 (V)
